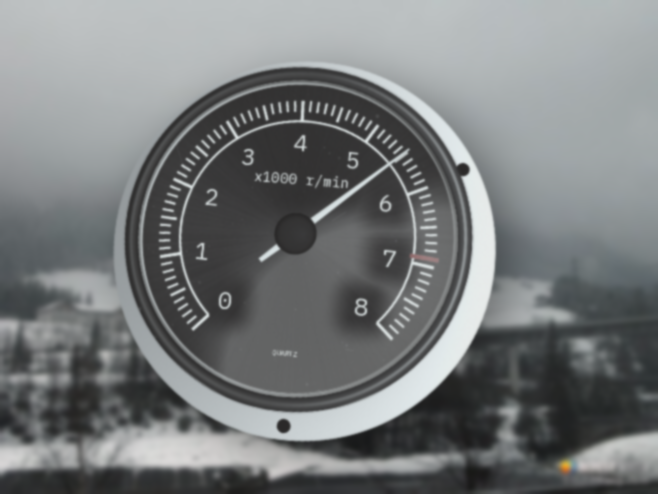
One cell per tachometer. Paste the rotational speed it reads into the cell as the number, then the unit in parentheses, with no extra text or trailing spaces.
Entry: 5500 (rpm)
